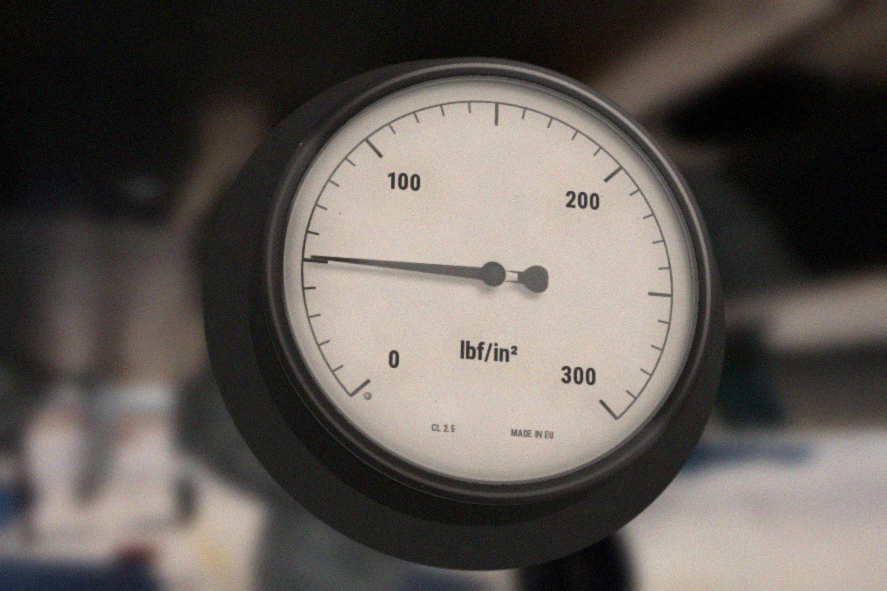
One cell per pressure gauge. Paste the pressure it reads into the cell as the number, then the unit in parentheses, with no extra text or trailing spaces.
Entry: 50 (psi)
